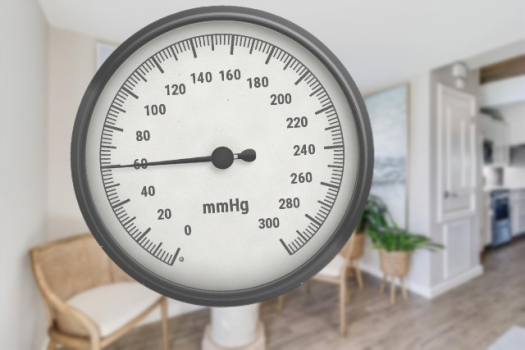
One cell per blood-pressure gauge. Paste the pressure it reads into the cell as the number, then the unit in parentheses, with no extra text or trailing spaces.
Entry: 60 (mmHg)
